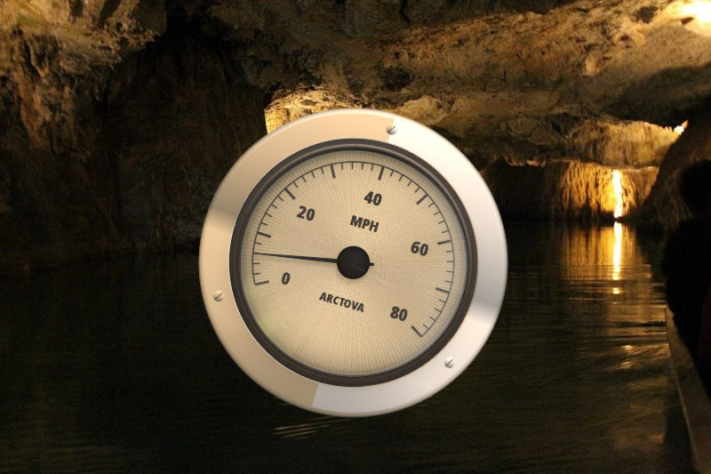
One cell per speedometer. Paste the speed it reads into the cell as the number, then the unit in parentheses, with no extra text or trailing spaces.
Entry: 6 (mph)
